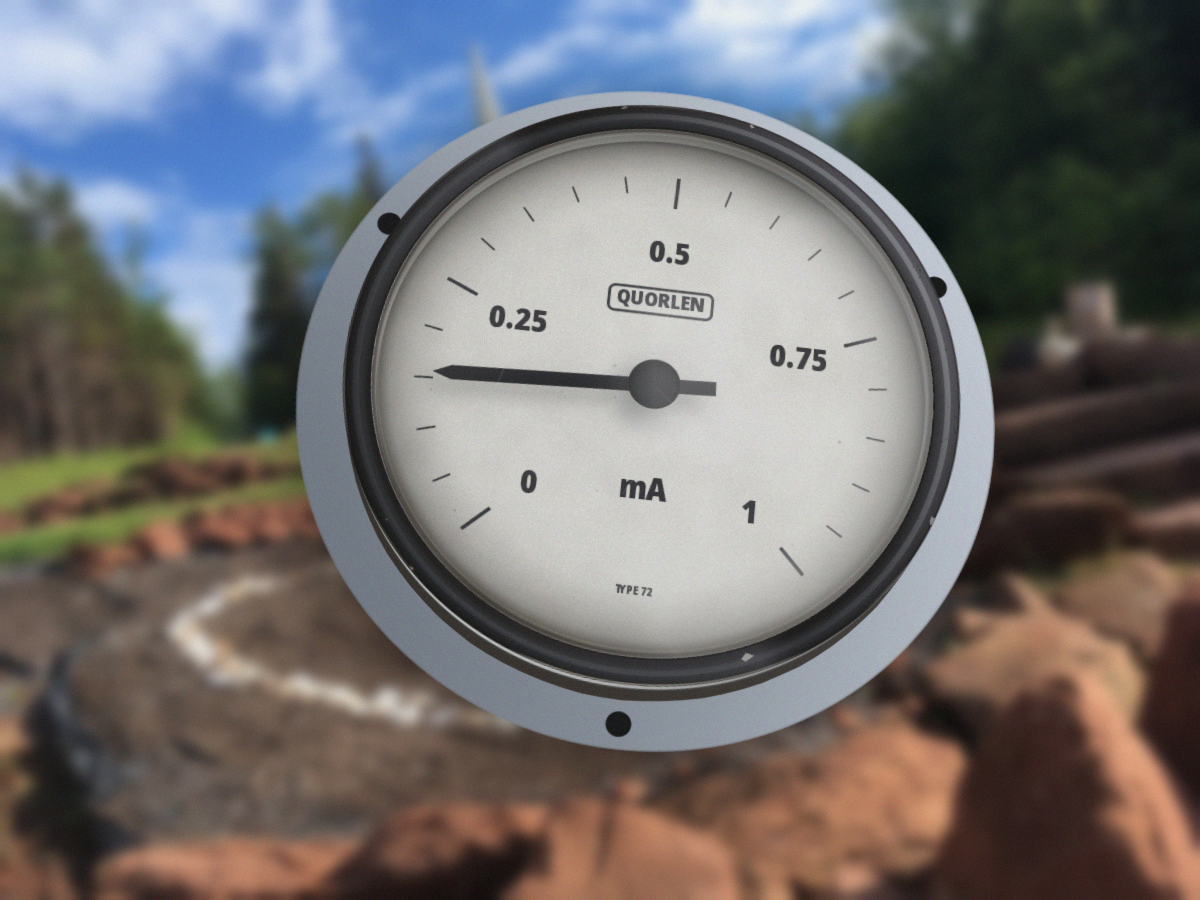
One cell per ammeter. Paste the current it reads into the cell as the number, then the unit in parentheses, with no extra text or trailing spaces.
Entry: 0.15 (mA)
